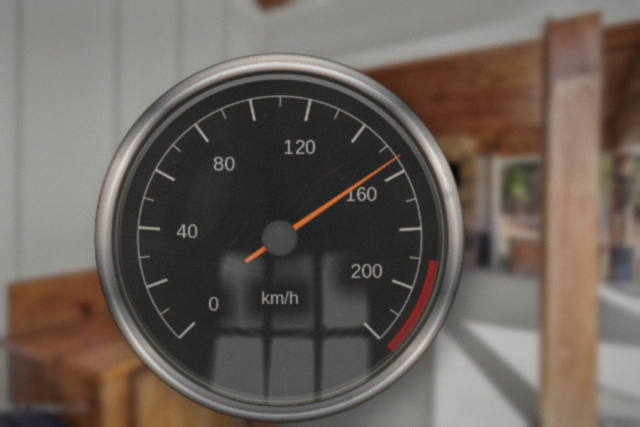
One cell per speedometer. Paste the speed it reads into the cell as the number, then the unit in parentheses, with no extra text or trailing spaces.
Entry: 155 (km/h)
